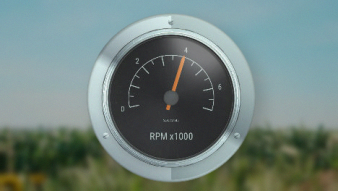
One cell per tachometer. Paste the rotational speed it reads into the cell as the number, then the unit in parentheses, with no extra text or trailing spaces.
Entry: 4000 (rpm)
